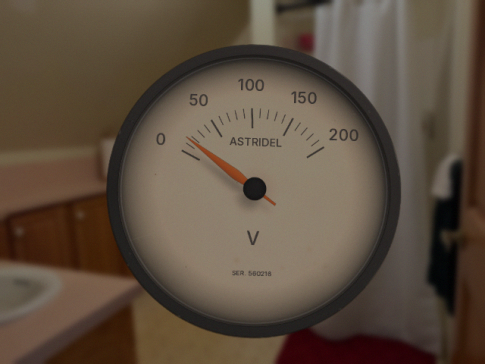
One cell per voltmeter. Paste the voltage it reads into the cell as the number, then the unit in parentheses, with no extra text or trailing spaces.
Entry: 15 (V)
